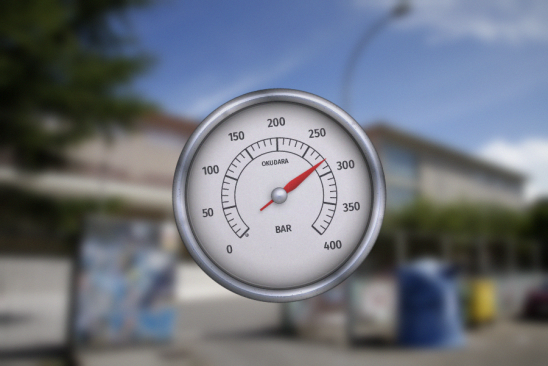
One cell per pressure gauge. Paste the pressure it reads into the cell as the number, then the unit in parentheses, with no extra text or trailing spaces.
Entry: 280 (bar)
